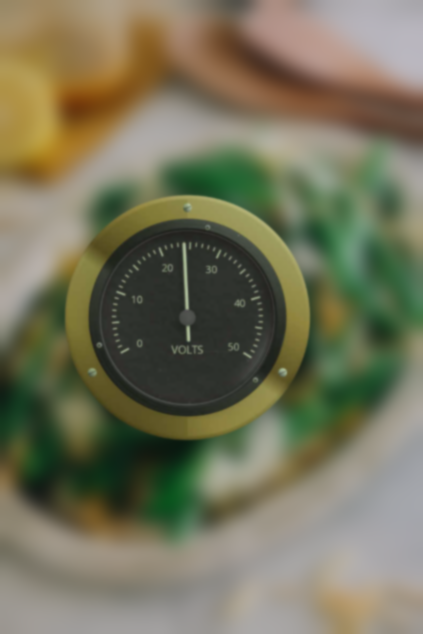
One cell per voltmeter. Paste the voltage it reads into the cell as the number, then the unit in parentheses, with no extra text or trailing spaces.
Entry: 24 (V)
